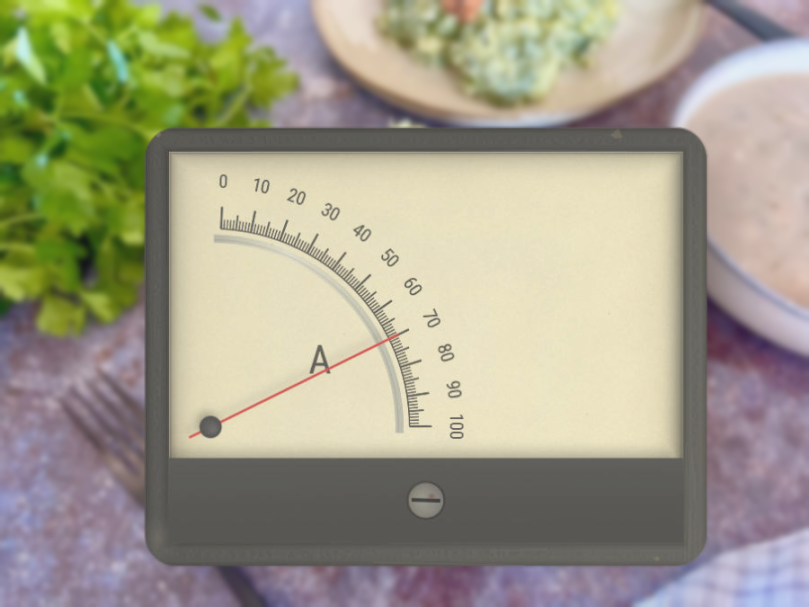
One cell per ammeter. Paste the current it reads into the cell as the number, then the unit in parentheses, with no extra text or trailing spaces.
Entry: 70 (A)
